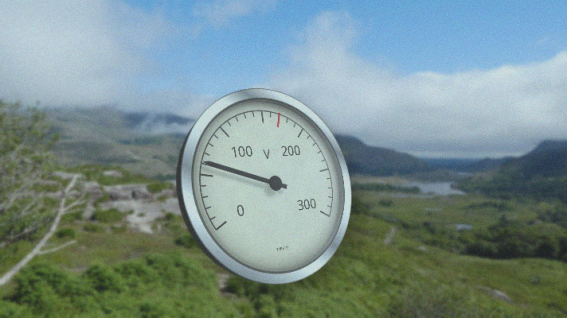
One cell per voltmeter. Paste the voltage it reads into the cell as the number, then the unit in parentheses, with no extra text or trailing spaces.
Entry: 60 (V)
